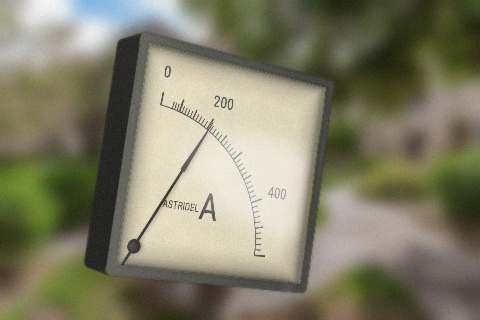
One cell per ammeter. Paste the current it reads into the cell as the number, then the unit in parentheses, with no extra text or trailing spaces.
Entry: 200 (A)
